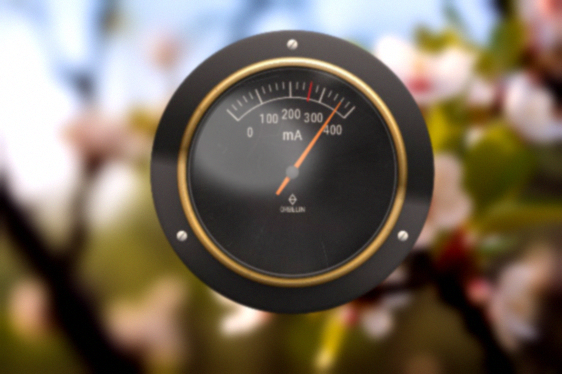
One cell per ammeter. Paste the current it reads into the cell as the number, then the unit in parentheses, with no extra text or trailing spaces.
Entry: 360 (mA)
